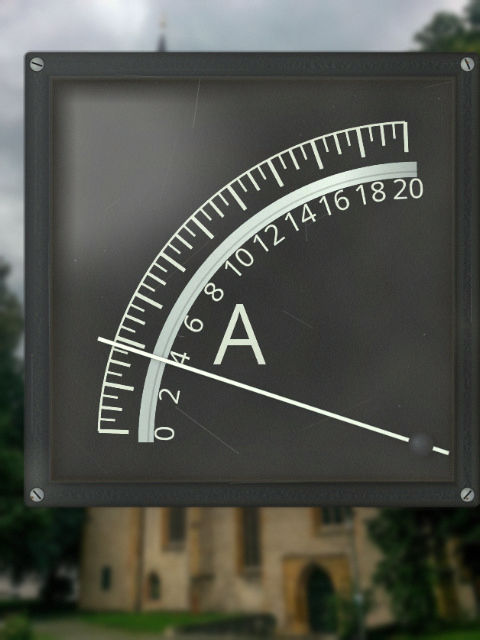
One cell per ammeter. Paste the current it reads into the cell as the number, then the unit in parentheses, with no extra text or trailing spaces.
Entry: 3.75 (A)
